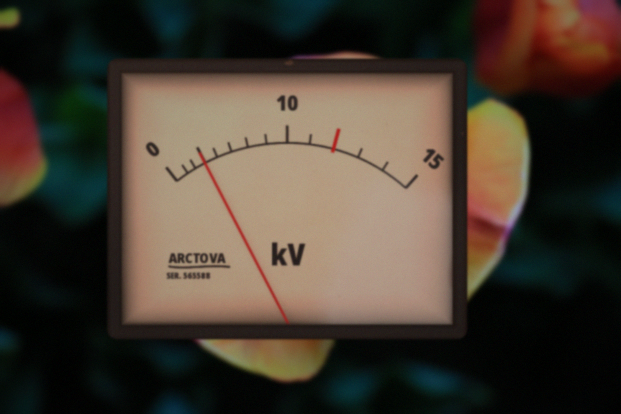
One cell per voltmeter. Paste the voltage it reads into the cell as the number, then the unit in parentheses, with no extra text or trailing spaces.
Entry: 5 (kV)
